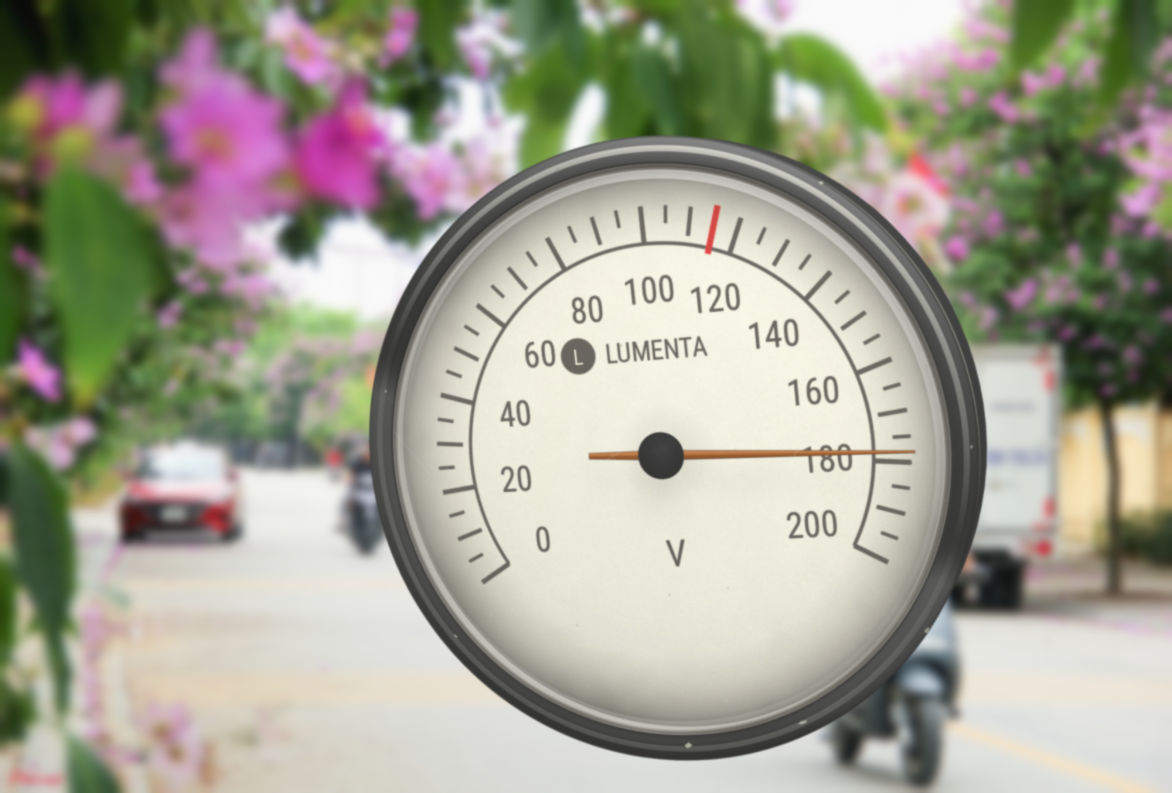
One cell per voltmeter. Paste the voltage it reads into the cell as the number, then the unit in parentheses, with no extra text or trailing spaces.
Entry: 177.5 (V)
